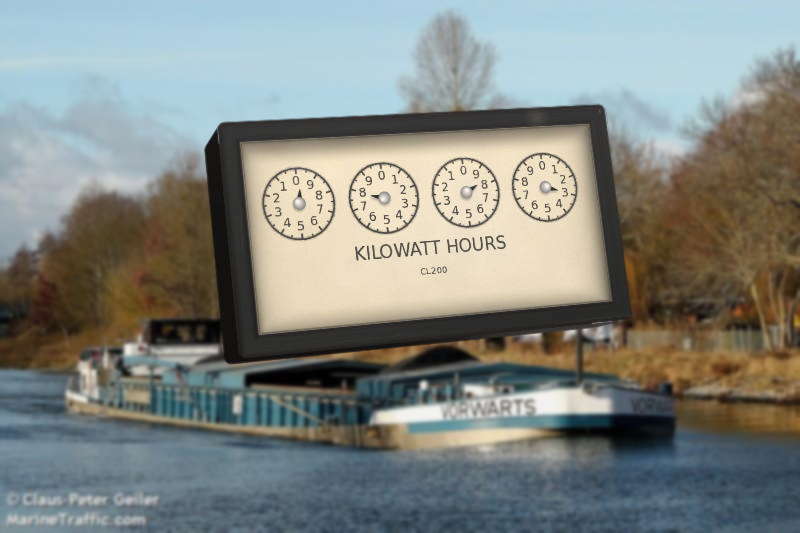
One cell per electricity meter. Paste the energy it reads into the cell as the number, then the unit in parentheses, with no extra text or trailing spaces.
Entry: 9783 (kWh)
